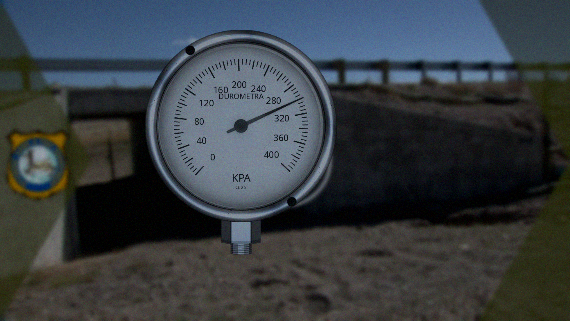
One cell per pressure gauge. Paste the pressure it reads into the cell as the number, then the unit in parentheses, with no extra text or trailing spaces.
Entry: 300 (kPa)
